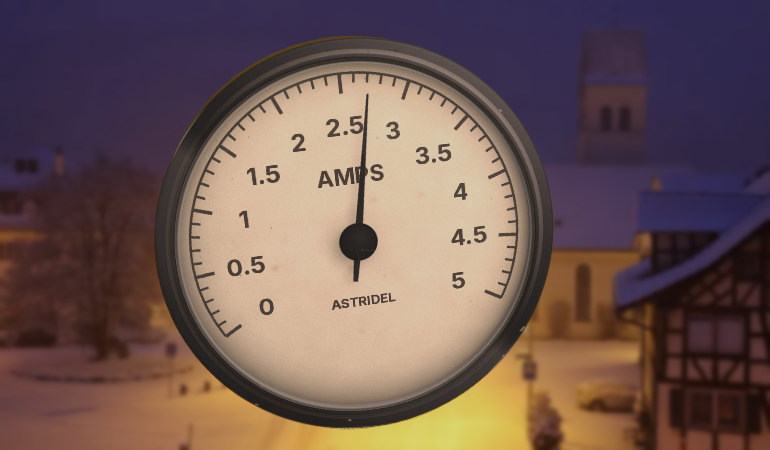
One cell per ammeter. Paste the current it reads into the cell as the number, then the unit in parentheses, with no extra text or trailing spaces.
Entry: 2.7 (A)
